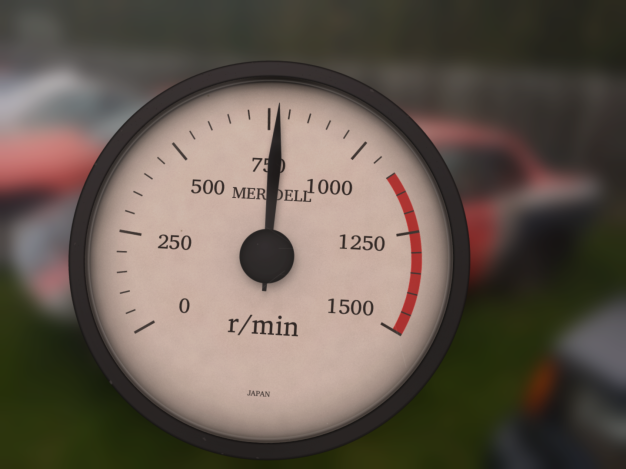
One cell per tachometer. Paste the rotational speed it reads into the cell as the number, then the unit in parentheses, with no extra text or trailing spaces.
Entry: 775 (rpm)
